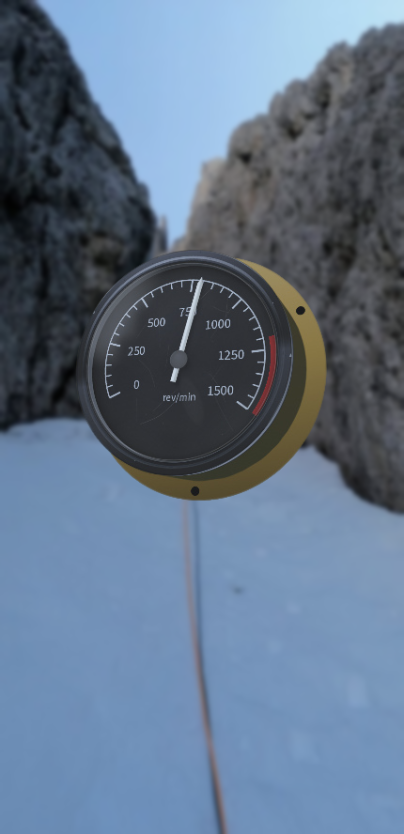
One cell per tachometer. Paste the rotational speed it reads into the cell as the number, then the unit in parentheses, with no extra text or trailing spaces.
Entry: 800 (rpm)
